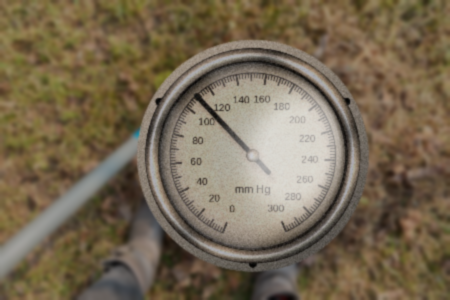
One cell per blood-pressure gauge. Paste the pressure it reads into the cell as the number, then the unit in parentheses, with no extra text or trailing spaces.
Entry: 110 (mmHg)
